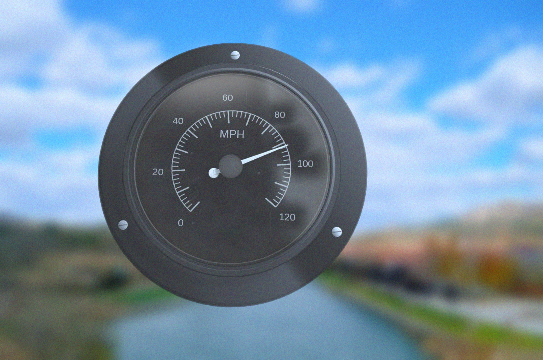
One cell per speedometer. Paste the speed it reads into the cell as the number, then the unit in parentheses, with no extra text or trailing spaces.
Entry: 92 (mph)
